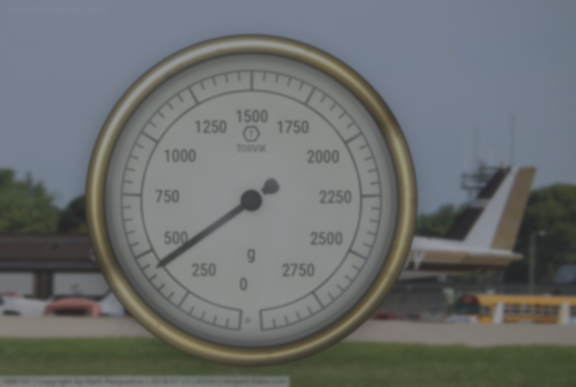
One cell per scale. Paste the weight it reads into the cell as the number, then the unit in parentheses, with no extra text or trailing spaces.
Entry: 425 (g)
